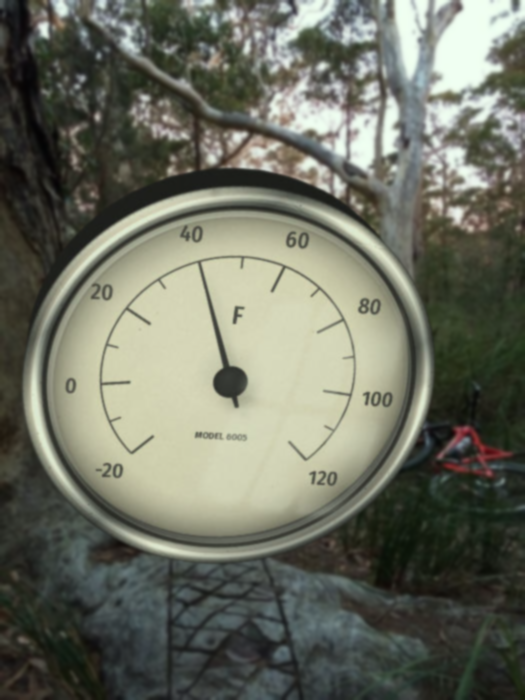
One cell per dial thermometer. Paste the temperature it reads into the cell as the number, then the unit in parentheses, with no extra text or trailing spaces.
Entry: 40 (°F)
